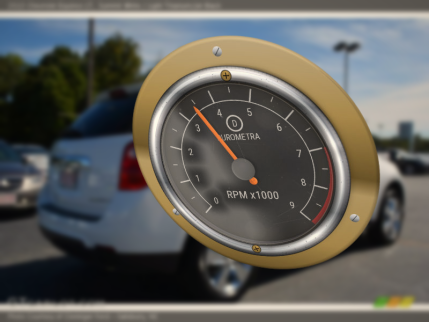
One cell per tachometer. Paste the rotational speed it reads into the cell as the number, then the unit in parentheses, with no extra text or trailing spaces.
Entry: 3500 (rpm)
